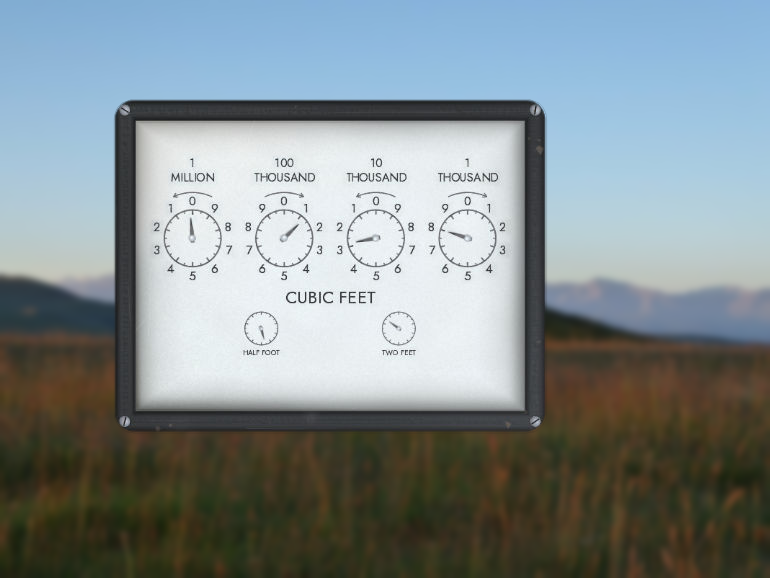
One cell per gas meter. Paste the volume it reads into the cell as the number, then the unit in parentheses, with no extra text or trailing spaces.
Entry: 12800 (ft³)
